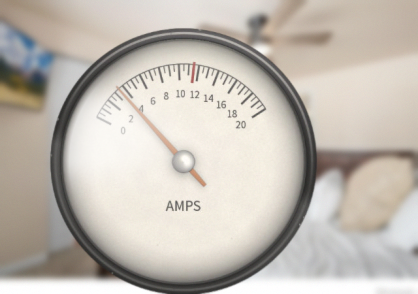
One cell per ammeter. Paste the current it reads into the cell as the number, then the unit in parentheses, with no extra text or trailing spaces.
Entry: 3.5 (A)
